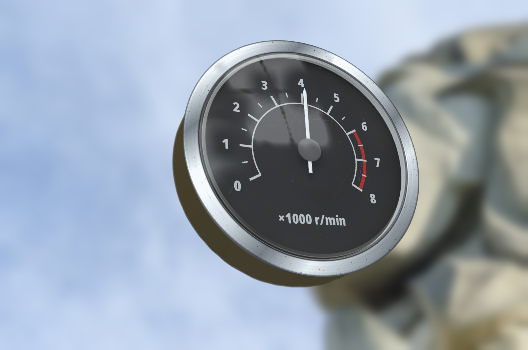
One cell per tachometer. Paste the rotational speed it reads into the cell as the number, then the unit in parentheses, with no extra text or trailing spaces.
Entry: 4000 (rpm)
